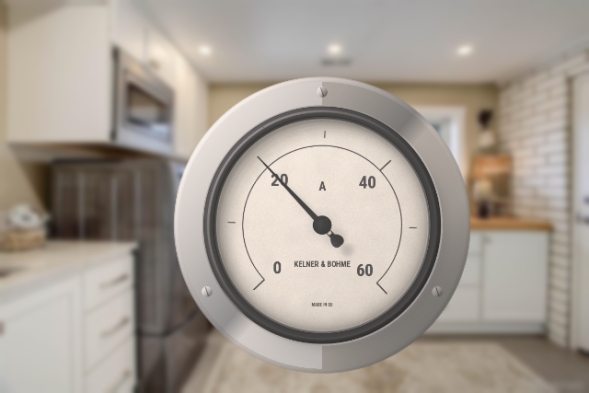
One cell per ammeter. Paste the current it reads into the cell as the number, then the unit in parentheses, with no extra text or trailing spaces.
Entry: 20 (A)
